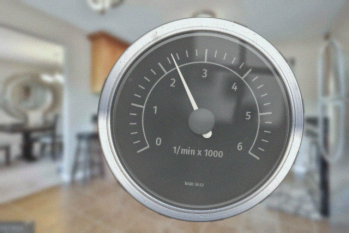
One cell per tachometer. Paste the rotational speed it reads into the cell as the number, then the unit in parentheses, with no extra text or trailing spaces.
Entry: 2300 (rpm)
